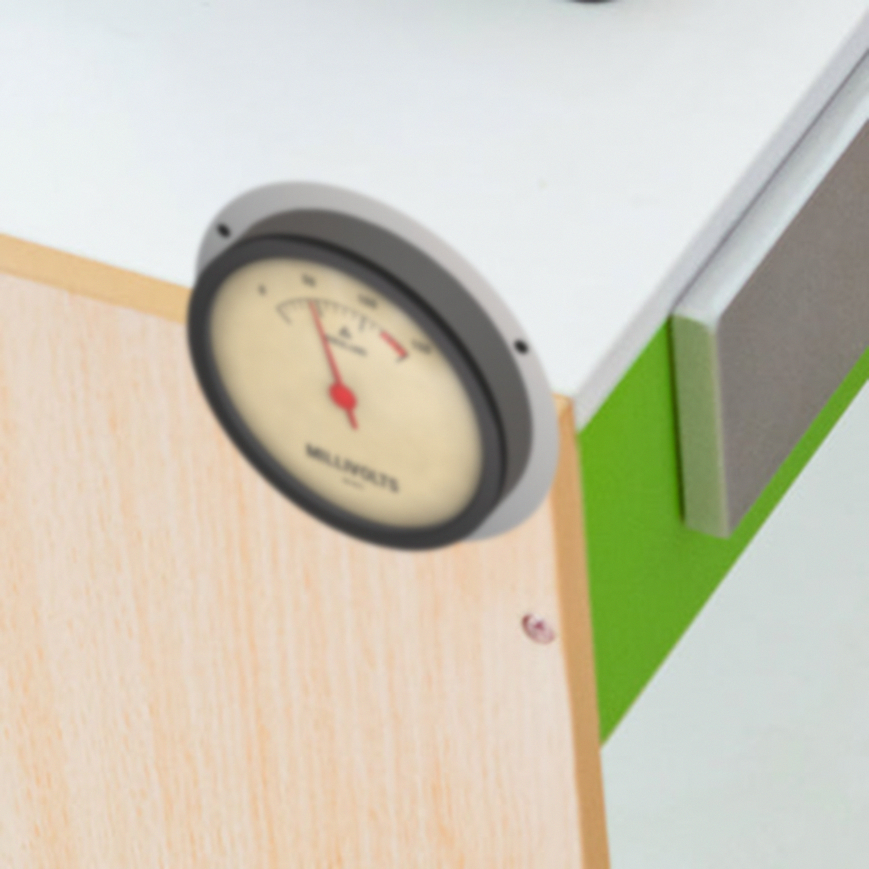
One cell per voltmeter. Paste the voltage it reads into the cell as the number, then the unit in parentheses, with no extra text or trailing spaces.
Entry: 50 (mV)
